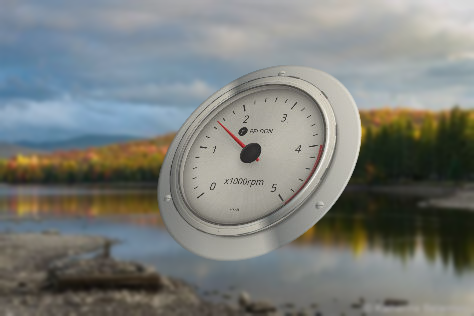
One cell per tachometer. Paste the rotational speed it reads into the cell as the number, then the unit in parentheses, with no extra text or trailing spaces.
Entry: 1500 (rpm)
